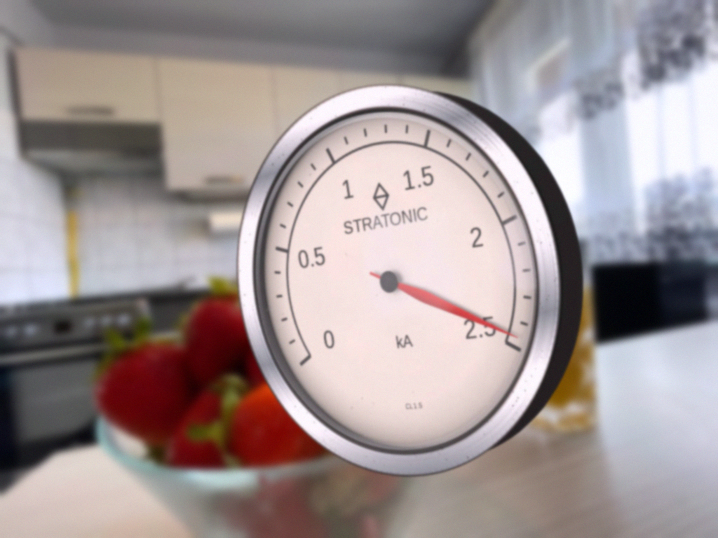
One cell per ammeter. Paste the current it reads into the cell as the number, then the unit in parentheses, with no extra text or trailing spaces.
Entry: 2.45 (kA)
